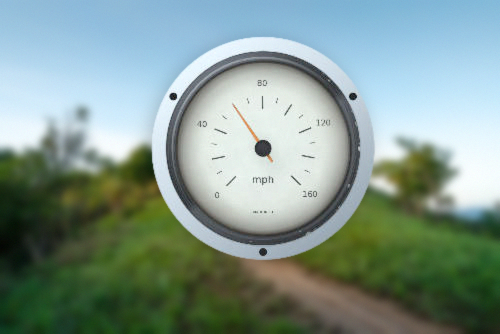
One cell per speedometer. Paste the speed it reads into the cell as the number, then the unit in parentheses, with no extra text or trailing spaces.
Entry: 60 (mph)
